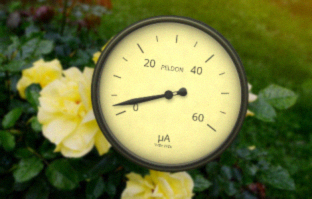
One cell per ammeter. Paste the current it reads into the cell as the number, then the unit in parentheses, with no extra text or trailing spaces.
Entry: 2.5 (µA)
